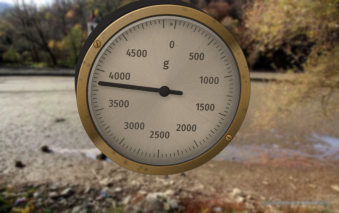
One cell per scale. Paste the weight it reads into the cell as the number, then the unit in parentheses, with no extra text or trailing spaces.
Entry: 3850 (g)
